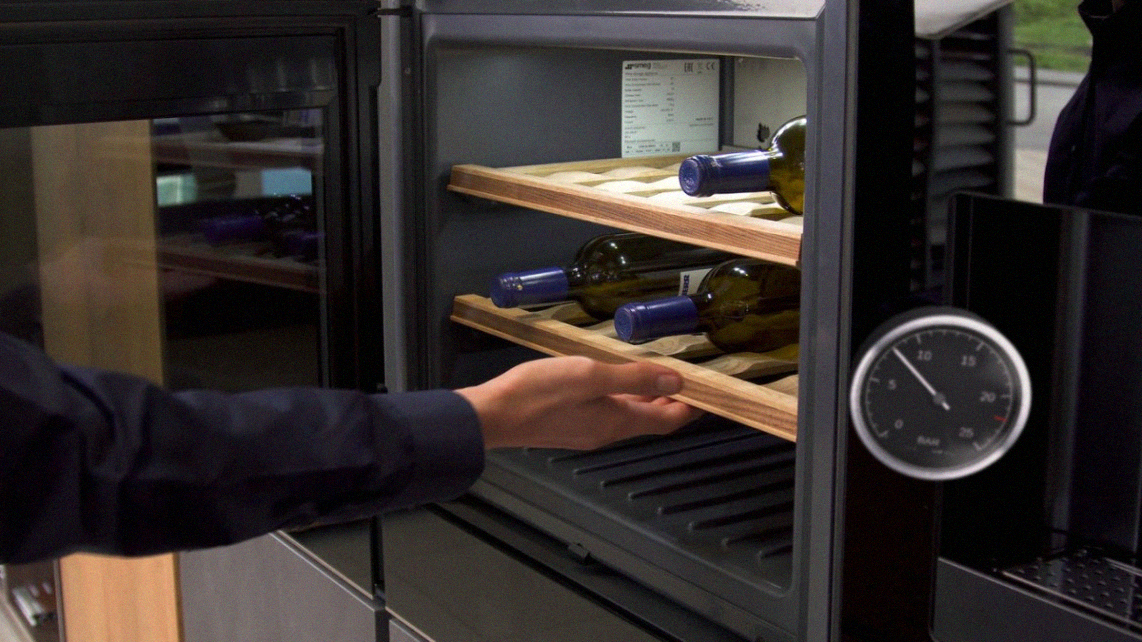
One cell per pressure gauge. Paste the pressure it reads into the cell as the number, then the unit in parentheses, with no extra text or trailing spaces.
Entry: 8 (bar)
